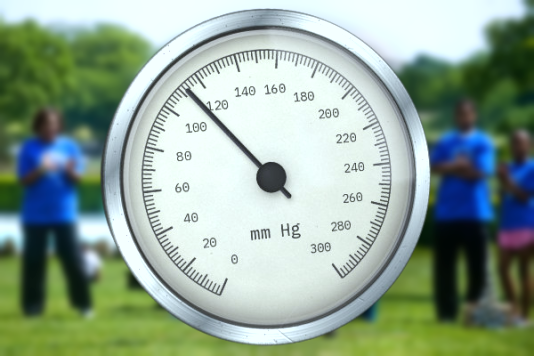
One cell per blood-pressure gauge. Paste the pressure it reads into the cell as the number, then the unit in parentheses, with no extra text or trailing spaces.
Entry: 112 (mmHg)
